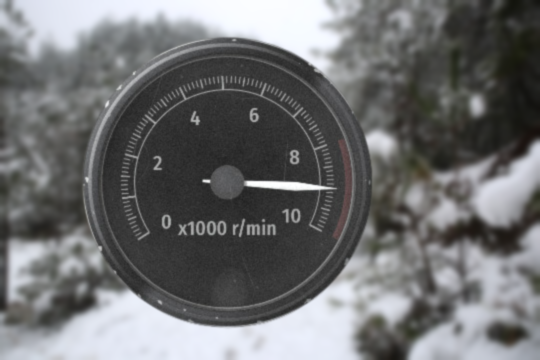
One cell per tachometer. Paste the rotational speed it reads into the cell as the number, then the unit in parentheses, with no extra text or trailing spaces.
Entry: 9000 (rpm)
